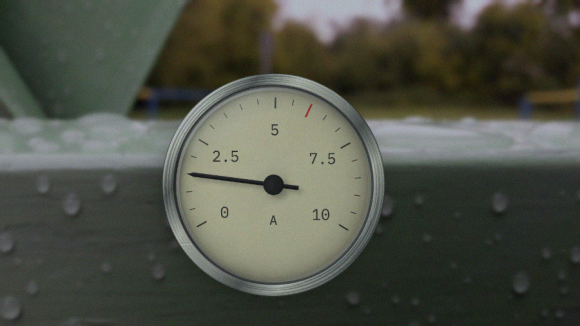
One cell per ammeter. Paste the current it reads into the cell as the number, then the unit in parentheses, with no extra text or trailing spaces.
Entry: 1.5 (A)
